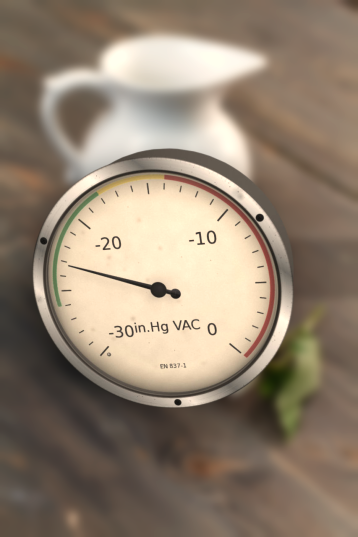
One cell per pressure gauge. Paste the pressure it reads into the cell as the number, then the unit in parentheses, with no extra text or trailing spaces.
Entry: -23 (inHg)
